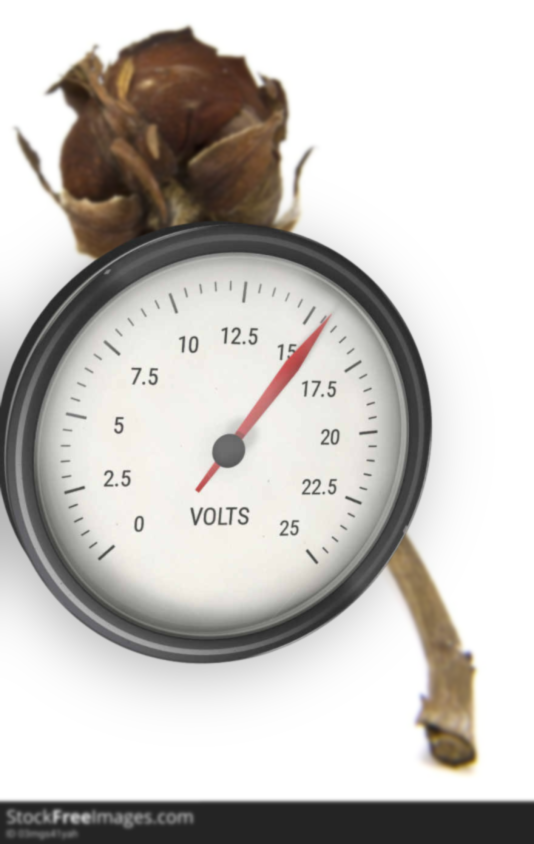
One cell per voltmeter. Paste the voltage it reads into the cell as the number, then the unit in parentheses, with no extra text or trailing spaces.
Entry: 15.5 (V)
